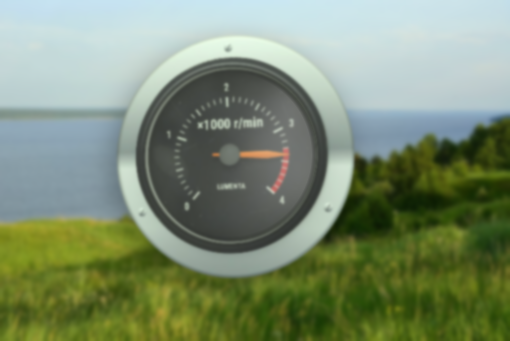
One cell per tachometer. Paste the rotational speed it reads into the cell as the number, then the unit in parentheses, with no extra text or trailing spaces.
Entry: 3400 (rpm)
